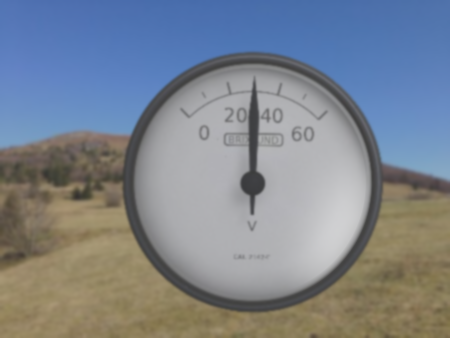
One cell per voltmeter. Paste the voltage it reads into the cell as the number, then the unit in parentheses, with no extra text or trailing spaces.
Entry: 30 (V)
